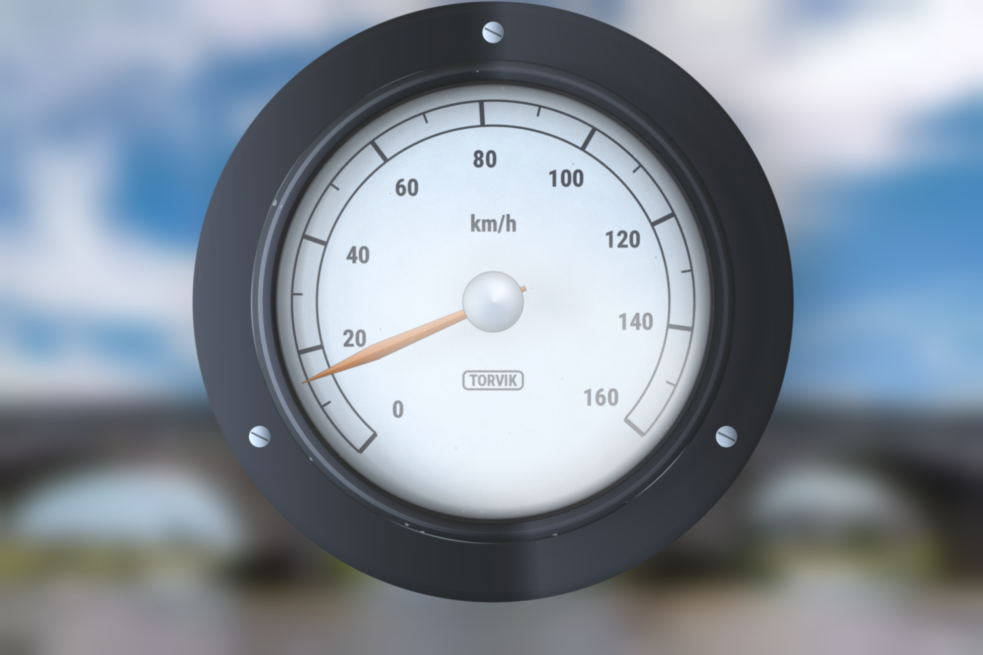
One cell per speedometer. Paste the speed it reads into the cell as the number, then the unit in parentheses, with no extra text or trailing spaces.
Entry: 15 (km/h)
